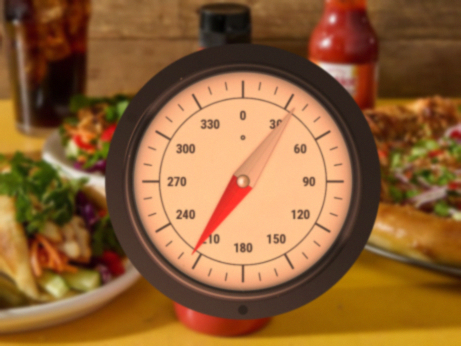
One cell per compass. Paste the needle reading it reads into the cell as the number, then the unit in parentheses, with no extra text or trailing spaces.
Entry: 215 (°)
